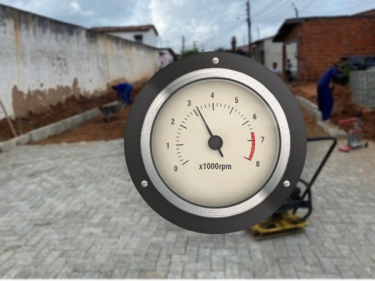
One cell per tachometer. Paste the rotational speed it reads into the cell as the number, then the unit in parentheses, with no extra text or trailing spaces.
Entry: 3200 (rpm)
